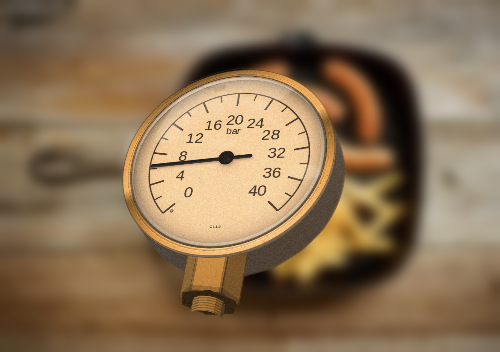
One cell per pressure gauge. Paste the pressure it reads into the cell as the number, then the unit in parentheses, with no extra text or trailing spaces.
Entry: 6 (bar)
